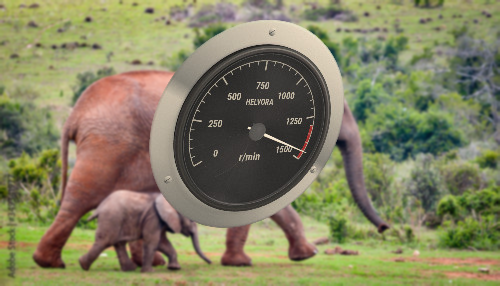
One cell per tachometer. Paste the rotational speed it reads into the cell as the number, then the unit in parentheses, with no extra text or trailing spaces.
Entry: 1450 (rpm)
